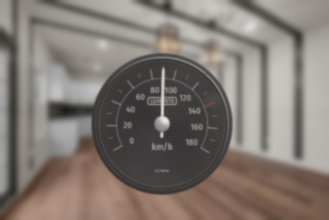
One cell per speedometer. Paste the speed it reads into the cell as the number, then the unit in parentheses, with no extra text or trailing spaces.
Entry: 90 (km/h)
